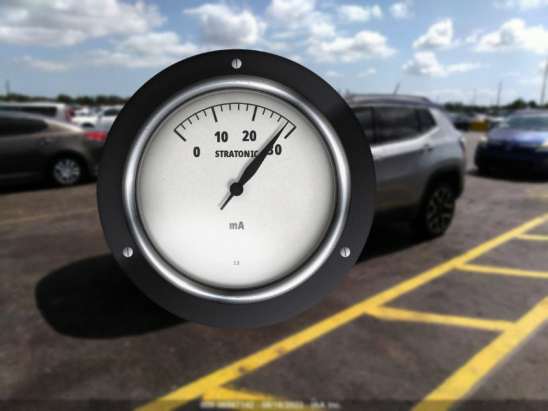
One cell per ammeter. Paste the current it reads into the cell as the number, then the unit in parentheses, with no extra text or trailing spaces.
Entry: 28 (mA)
